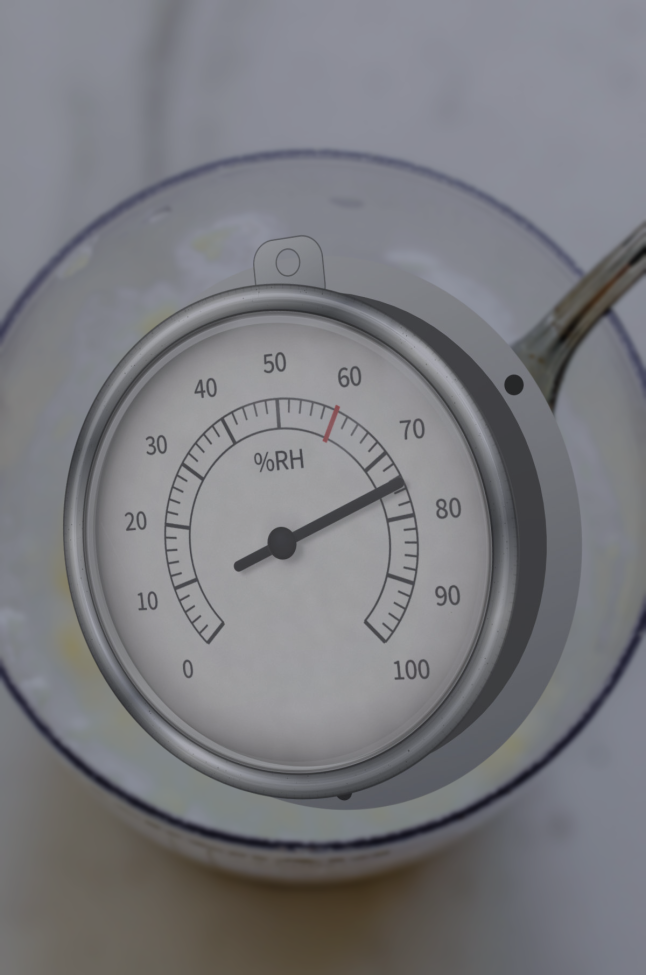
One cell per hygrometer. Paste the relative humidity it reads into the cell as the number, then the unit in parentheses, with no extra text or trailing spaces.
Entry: 75 (%)
